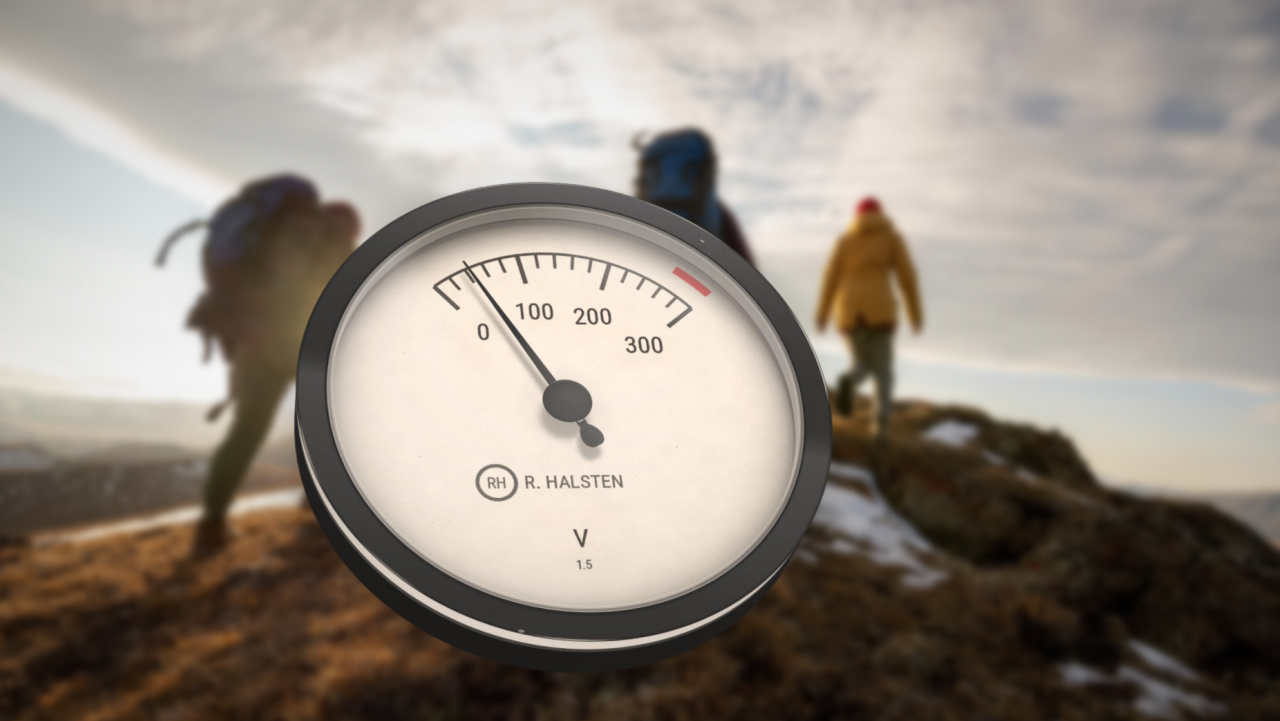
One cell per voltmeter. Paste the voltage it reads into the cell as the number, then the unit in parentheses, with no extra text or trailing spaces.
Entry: 40 (V)
